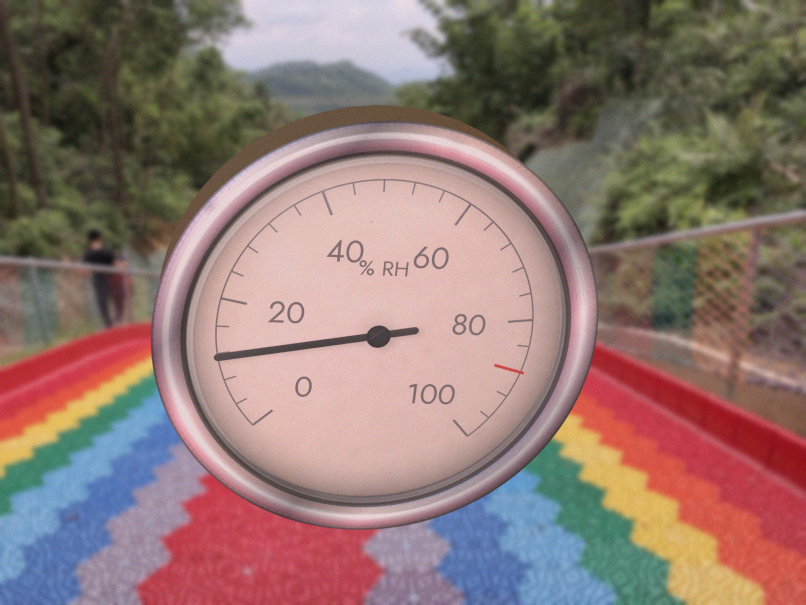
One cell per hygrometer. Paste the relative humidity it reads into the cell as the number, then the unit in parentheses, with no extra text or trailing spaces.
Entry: 12 (%)
